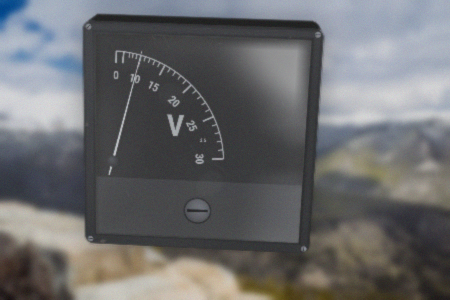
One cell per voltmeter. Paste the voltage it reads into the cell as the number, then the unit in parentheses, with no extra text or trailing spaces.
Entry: 10 (V)
